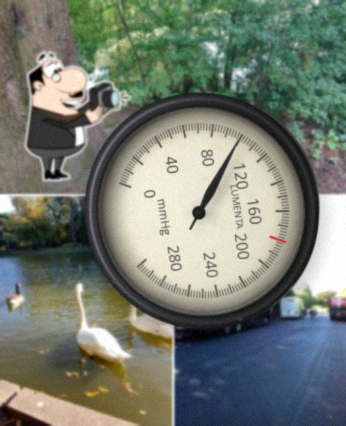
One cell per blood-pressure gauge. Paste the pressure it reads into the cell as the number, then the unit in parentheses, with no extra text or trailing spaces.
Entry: 100 (mmHg)
